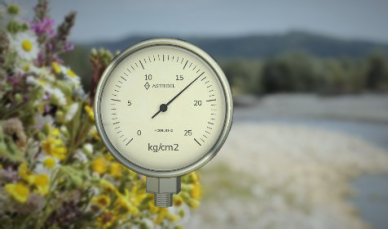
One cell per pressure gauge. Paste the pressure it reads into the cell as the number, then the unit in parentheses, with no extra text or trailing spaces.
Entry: 17 (kg/cm²)
